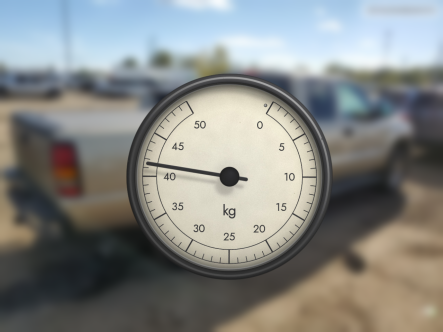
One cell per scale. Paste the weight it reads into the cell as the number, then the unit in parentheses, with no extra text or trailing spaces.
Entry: 41.5 (kg)
